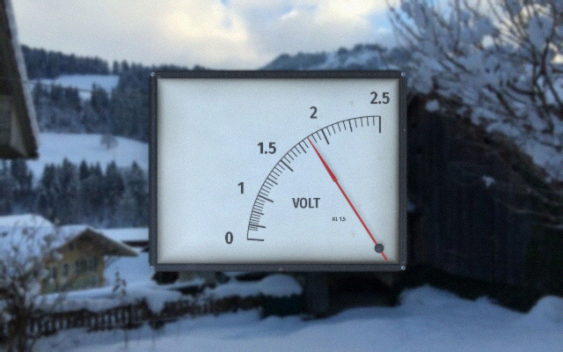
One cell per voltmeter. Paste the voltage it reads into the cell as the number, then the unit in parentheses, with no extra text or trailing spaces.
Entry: 1.85 (V)
